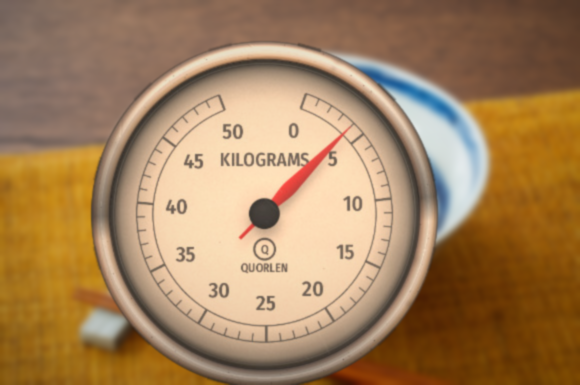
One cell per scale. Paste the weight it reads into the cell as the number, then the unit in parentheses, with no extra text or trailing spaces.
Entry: 4 (kg)
